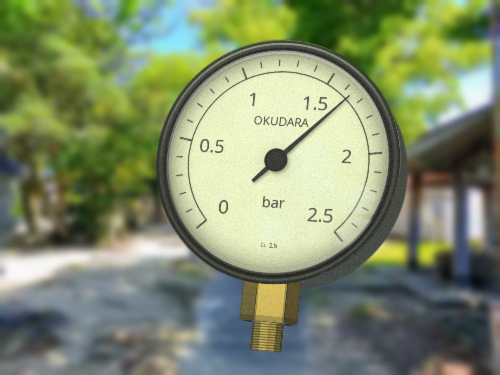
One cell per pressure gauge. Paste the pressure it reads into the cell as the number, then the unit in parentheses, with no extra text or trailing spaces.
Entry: 1.65 (bar)
